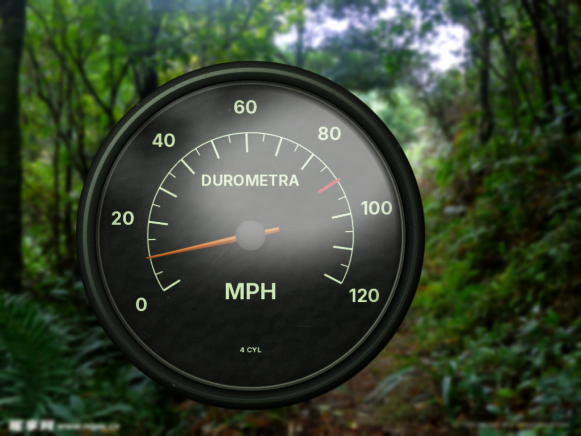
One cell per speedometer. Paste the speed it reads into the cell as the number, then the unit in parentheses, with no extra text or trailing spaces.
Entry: 10 (mph)
